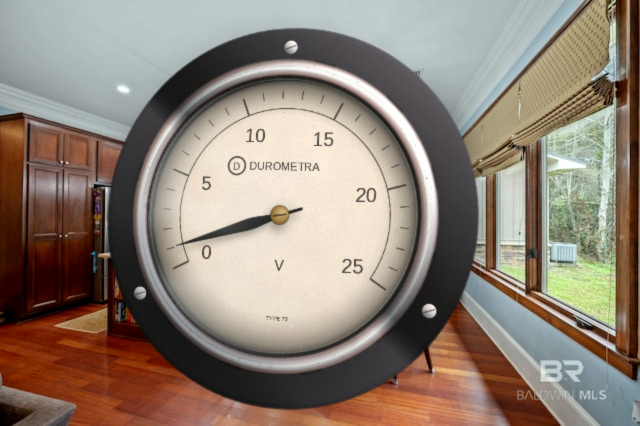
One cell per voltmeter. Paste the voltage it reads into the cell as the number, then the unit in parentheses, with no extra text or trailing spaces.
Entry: 1 (V)
